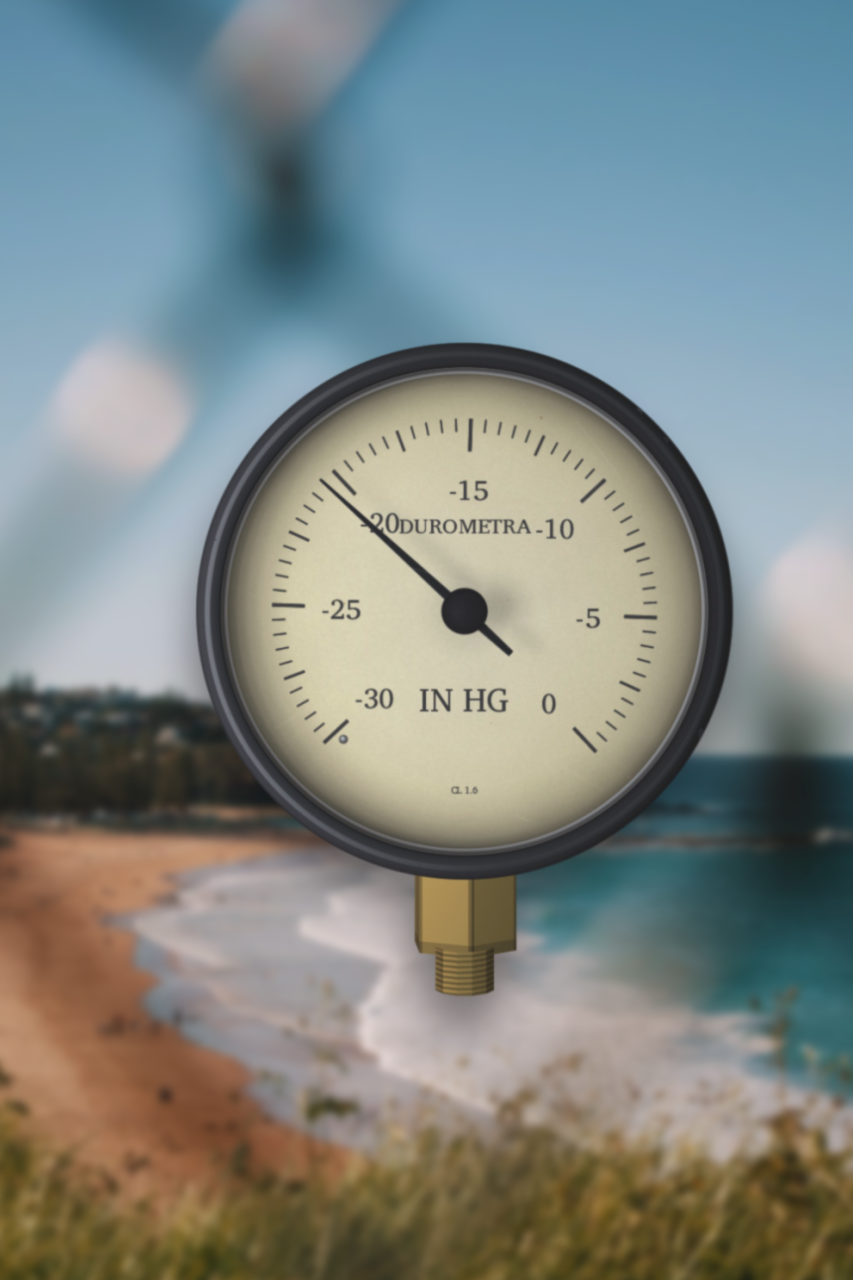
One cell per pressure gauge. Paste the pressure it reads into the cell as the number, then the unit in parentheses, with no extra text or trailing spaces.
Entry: -20.5 (inHg)
